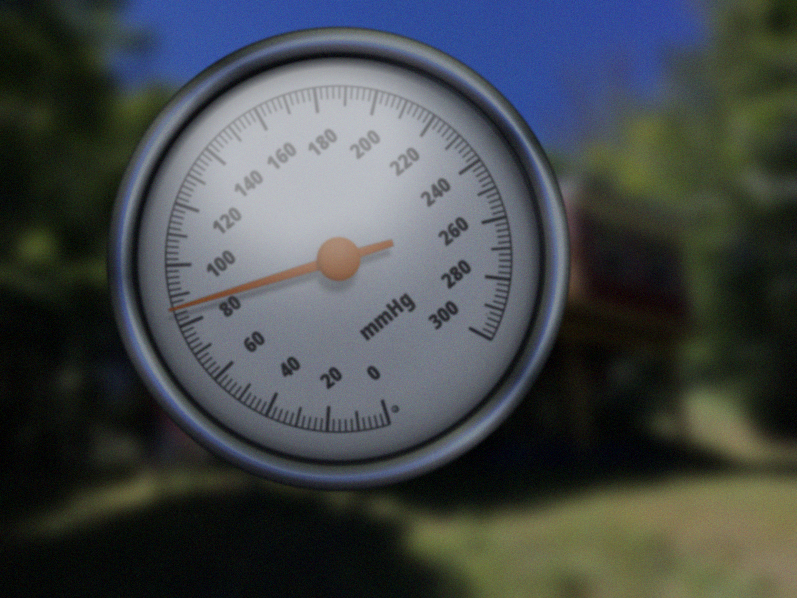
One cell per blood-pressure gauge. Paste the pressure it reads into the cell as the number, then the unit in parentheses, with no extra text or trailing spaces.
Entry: 86 (mmHg)
